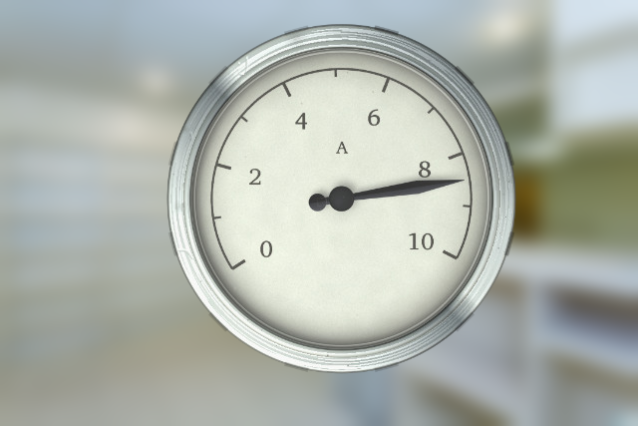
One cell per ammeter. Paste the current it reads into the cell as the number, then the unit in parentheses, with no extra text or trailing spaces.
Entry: 8.5 (A)
